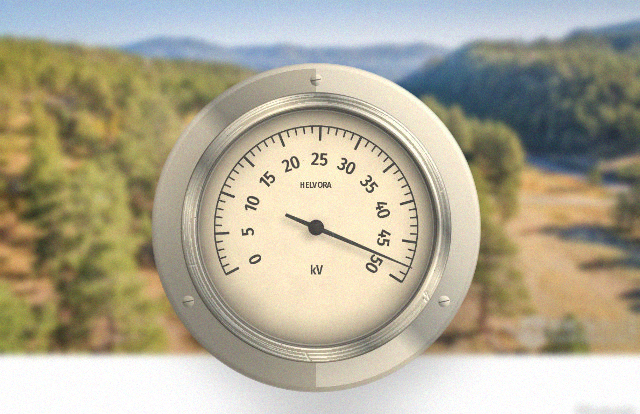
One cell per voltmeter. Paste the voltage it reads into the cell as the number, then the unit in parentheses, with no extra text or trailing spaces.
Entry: 48 (kV)
